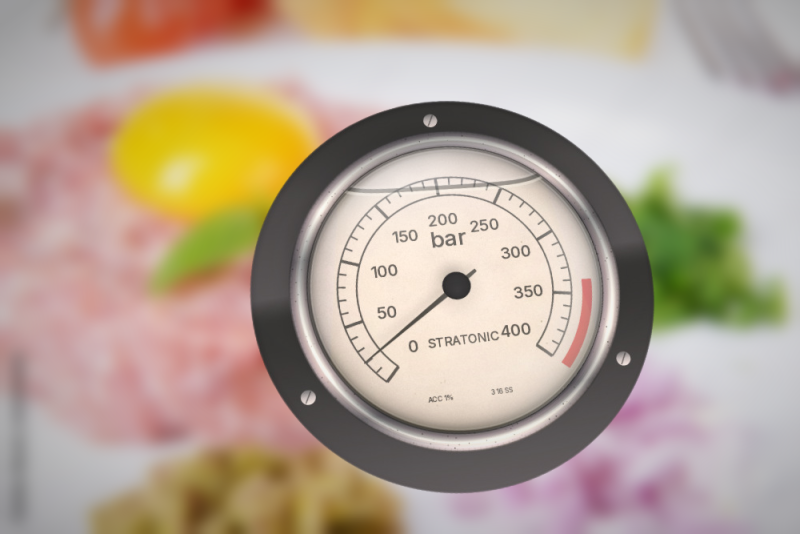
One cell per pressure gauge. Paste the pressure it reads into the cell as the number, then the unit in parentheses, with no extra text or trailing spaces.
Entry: 20 (bar)
